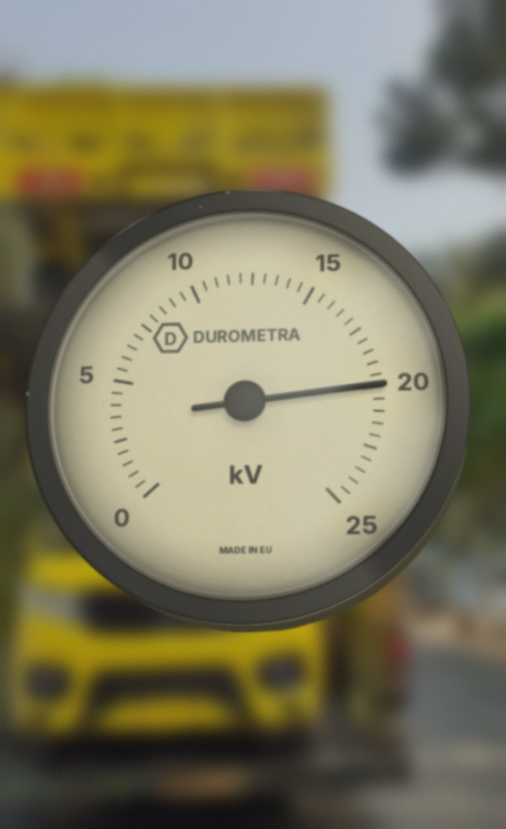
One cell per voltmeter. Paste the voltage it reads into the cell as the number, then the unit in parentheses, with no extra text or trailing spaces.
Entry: 20 (kV)
